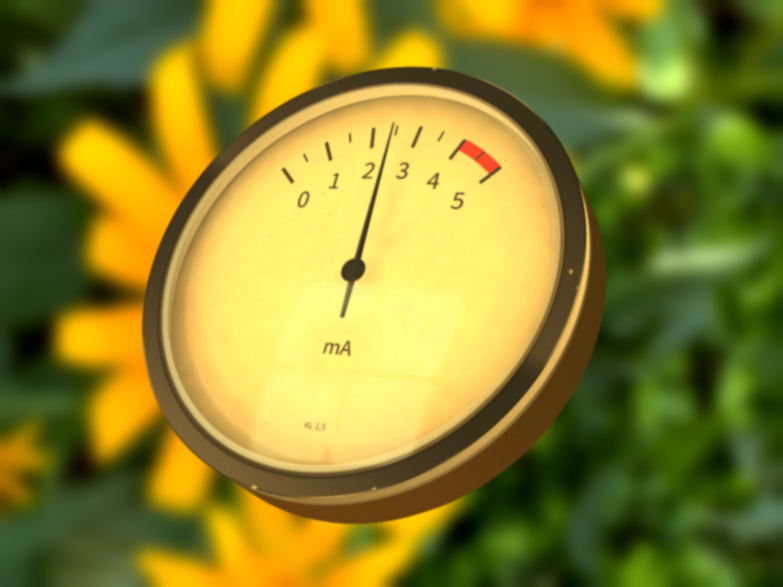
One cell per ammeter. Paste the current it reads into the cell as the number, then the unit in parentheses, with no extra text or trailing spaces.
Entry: 2.5 (mA)
